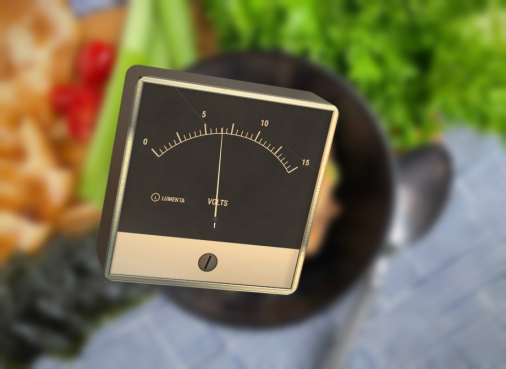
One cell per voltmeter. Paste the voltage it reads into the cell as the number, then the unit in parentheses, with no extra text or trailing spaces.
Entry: 6.5 (V)
